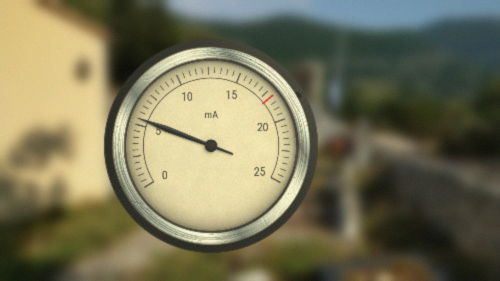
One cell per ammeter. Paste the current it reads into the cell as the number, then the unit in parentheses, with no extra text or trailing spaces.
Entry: 5.5 (mA)
